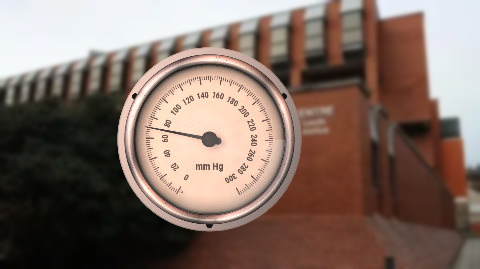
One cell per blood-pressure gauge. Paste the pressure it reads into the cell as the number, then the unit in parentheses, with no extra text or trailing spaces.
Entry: 70 (mmHg)
